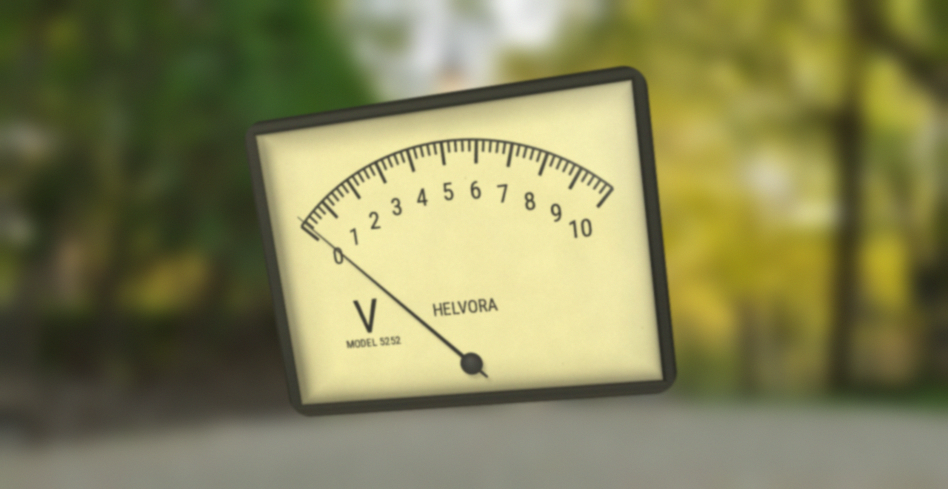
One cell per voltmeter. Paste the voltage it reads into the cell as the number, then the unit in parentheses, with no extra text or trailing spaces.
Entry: 0.2 (V)
